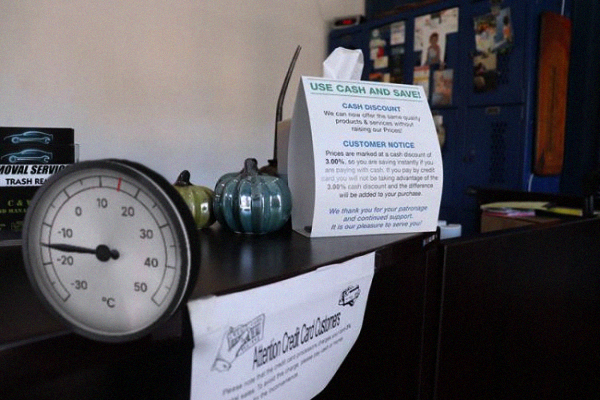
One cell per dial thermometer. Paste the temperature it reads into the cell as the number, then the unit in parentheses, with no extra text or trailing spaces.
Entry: -15 (°C)
